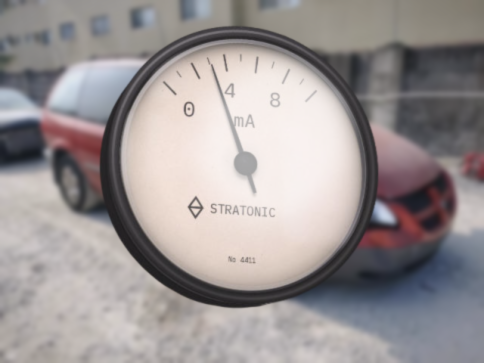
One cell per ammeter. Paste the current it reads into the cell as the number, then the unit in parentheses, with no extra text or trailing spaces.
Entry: 3 (mA)
